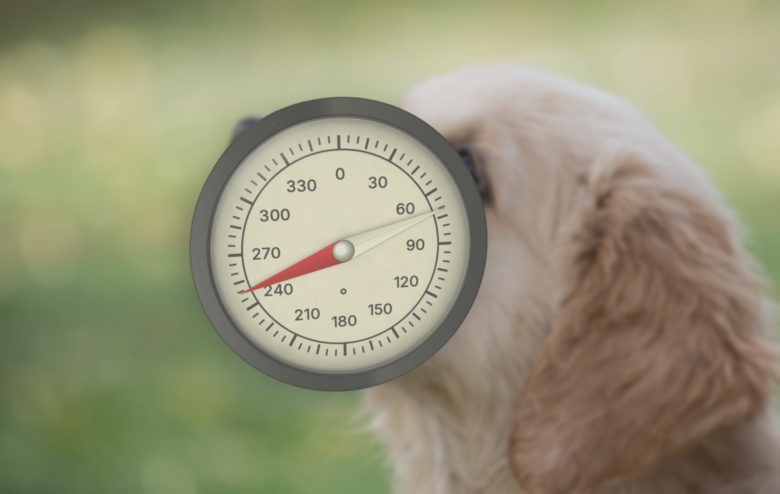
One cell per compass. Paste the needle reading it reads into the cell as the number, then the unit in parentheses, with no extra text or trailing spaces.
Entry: 250 (°)
